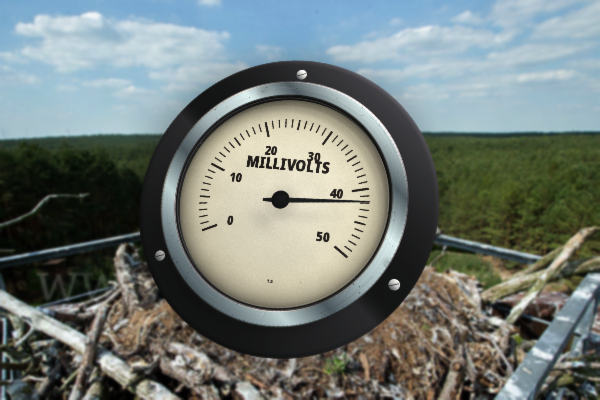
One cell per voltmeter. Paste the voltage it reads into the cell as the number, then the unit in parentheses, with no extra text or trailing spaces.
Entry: 42 (mV)
